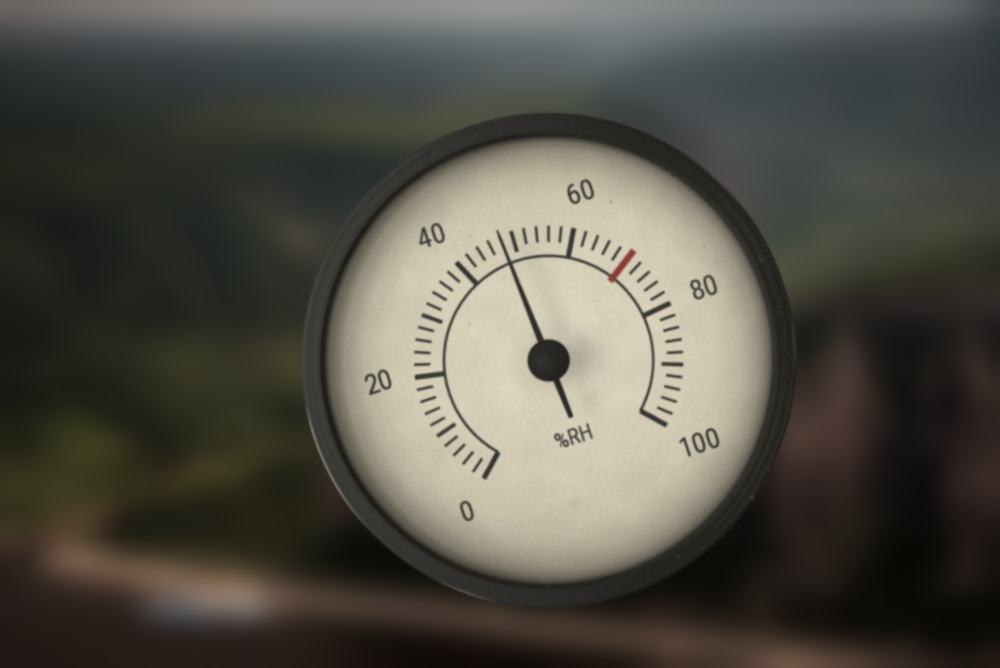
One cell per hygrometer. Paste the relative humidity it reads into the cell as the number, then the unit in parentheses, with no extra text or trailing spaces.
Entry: 48 (%)
